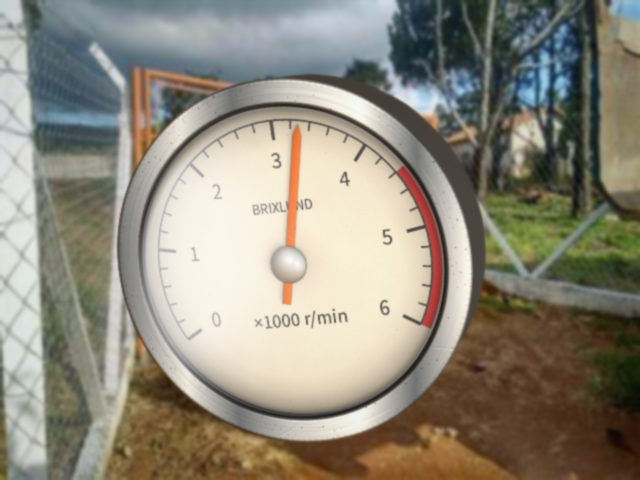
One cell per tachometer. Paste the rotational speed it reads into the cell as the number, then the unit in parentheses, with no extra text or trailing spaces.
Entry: 3300 (rpm)
